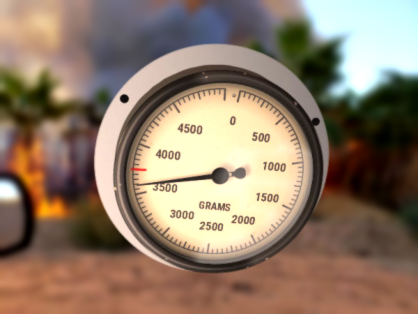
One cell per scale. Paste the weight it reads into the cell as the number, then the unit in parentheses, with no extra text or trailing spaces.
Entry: 3600 (g)
